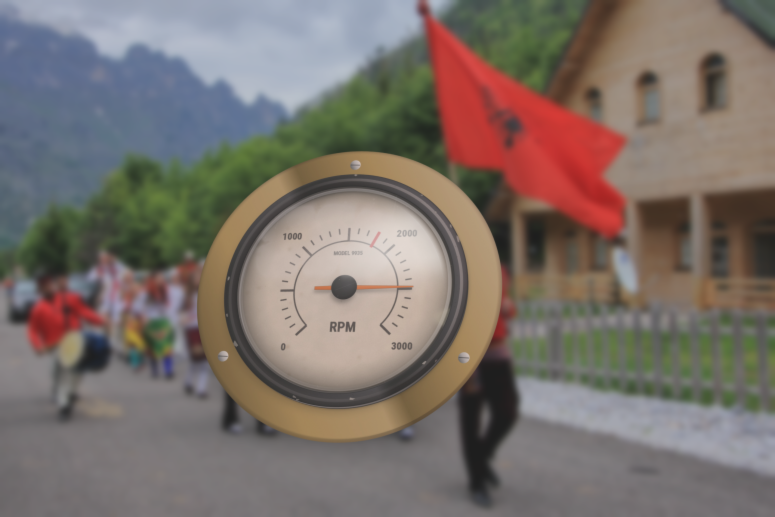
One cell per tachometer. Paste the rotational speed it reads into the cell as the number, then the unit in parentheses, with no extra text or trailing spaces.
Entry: 2500 (rpm)
